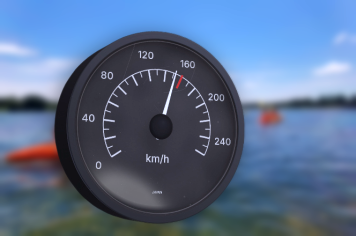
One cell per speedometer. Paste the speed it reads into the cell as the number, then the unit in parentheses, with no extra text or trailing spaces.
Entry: 150 (km/h)
